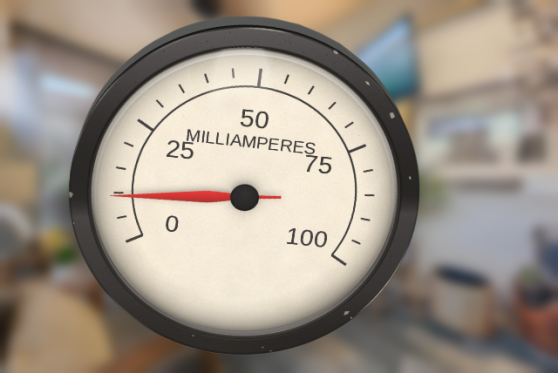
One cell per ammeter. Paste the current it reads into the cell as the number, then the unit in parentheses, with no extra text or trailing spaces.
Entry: 10 (mA)
